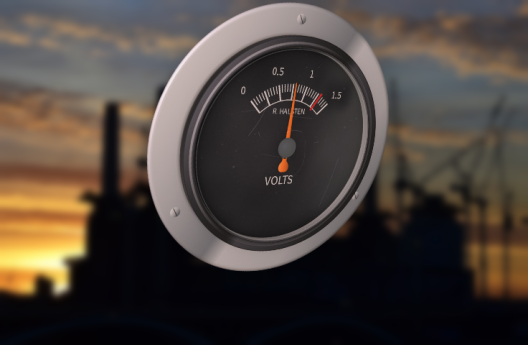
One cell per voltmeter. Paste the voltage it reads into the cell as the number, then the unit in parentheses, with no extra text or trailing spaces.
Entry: 0.75 (V)
